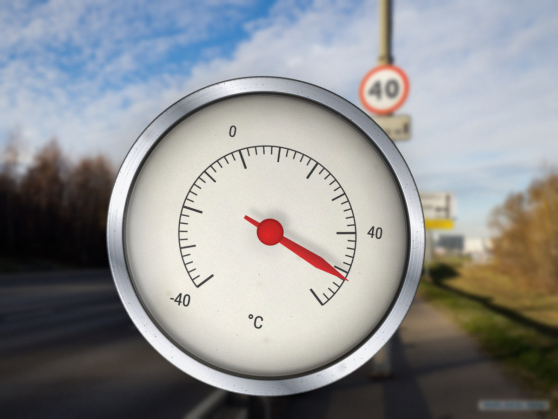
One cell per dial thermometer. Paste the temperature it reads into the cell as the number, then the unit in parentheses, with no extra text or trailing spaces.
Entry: 52 (°C)
